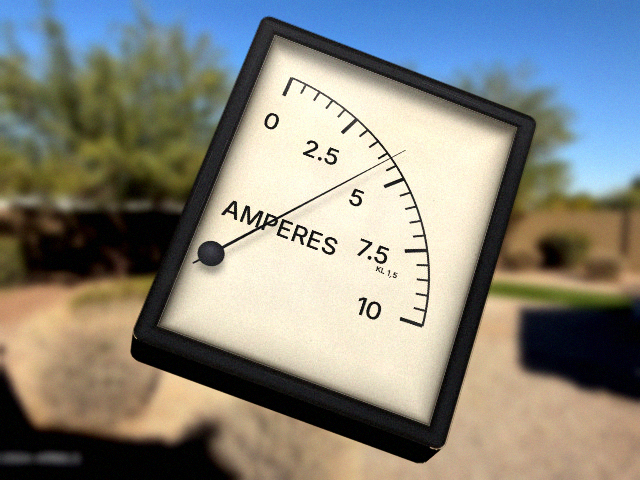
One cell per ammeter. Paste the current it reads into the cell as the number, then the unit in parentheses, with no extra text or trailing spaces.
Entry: 4.25 (A)
